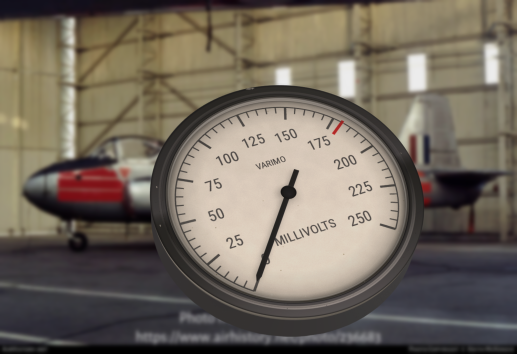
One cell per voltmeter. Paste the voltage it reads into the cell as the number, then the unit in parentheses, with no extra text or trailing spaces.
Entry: 0 (mV)
